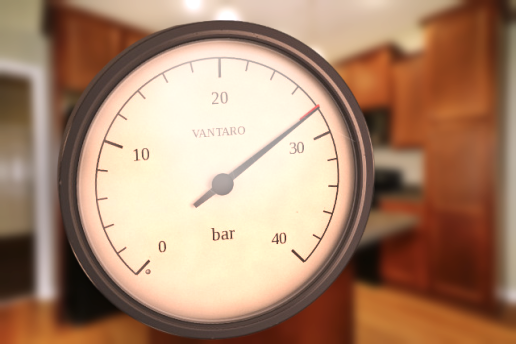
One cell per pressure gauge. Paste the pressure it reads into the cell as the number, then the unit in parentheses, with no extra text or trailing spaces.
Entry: 28 (bar)
